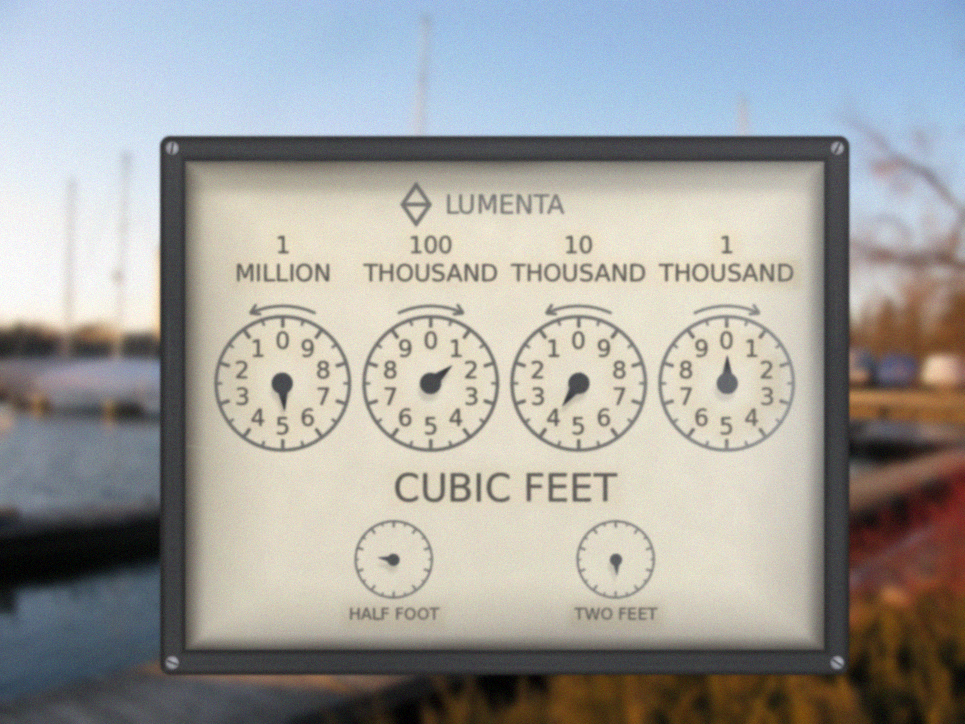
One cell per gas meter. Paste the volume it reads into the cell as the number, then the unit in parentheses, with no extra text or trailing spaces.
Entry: 514000 (ft³)
